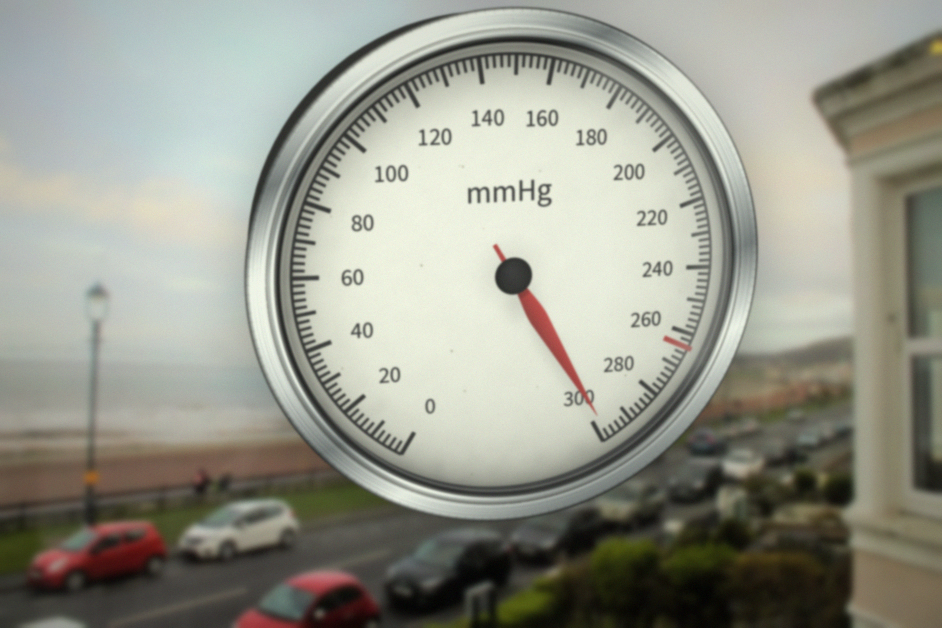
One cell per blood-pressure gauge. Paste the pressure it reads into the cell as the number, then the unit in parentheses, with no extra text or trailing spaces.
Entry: 298 (mmHg)
